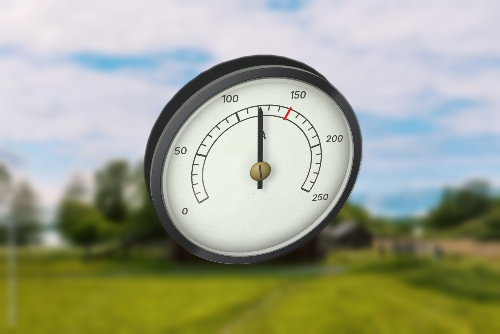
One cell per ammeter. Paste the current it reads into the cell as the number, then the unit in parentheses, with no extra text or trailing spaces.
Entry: 120 (A)
